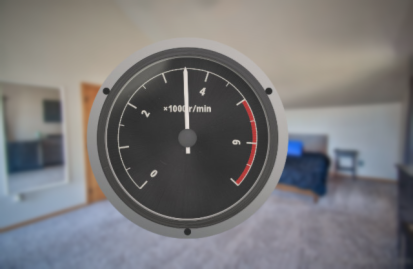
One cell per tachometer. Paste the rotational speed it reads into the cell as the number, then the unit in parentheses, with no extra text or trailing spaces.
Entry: 3500 (rpm)
